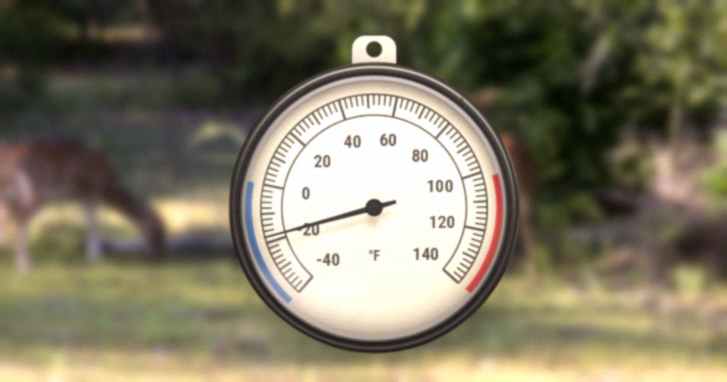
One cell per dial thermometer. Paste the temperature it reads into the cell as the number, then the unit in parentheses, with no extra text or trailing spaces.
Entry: -18 (°F)
